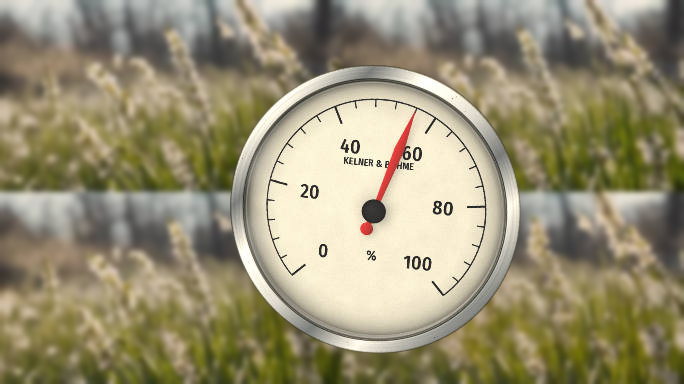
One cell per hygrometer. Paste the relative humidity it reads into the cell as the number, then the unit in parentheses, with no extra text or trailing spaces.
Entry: 56 (%)
